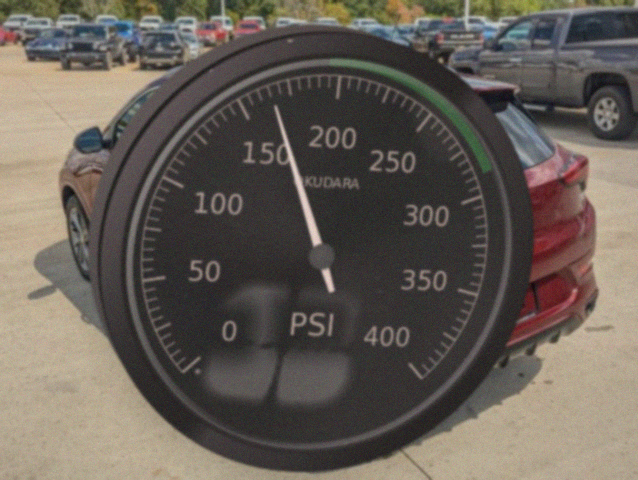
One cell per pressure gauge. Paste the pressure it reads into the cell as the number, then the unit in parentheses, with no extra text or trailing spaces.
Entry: 165 (psi)
